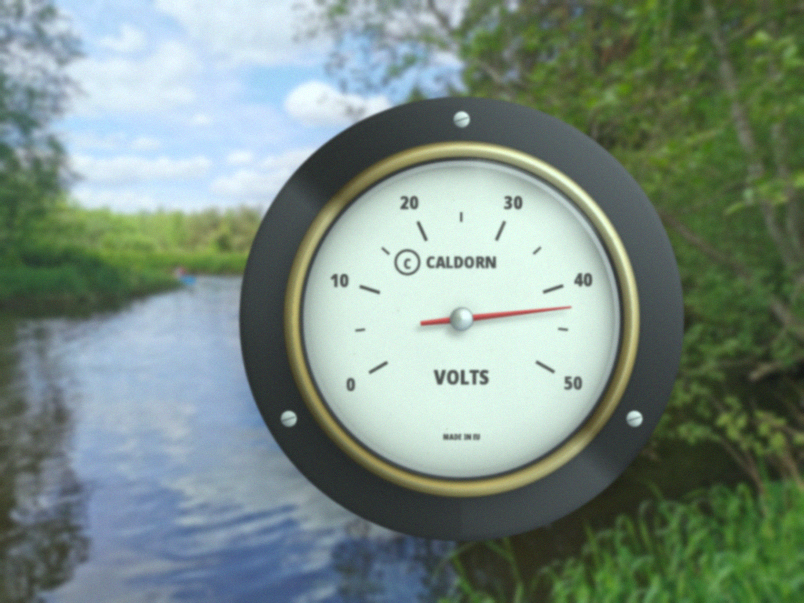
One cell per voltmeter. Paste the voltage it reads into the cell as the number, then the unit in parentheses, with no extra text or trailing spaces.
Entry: 42.5 (V)
